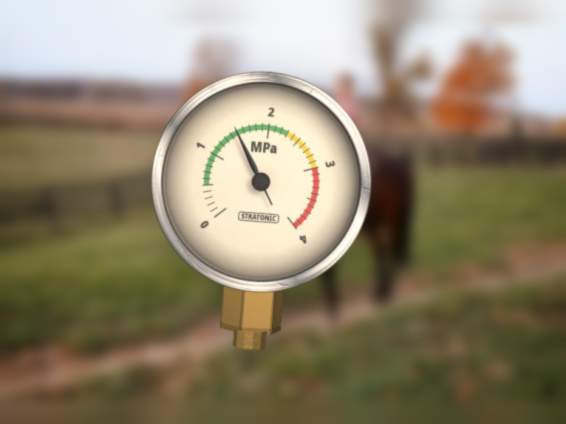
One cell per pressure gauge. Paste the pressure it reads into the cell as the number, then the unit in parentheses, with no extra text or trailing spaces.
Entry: 1.5 (MPa)
